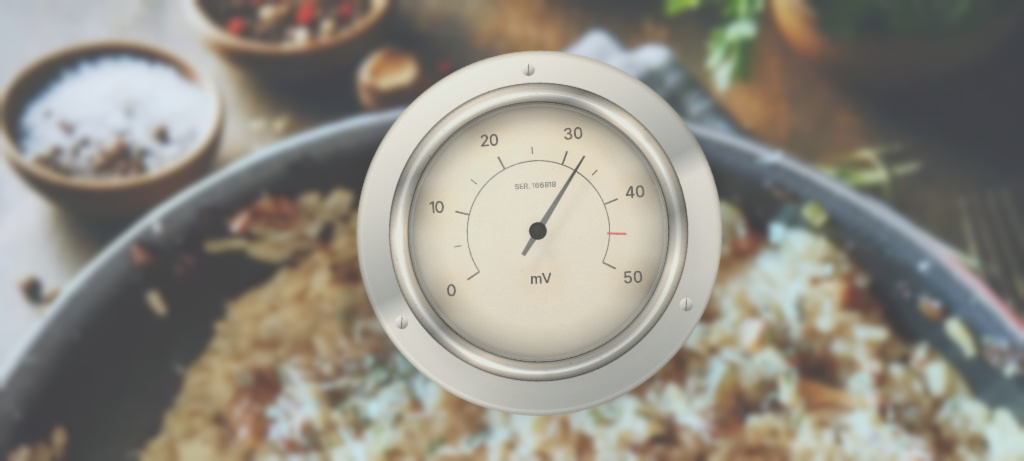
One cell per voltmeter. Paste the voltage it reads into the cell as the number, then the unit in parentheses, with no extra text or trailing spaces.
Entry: 32.5 (mV)
